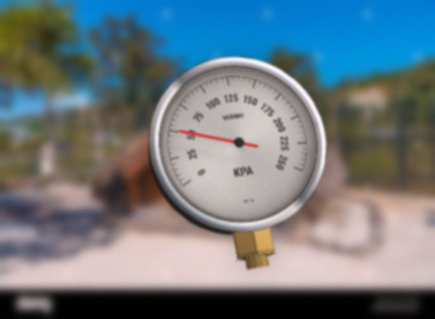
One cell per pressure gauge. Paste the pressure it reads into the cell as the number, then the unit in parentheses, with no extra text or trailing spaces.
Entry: 50 (kPa)
